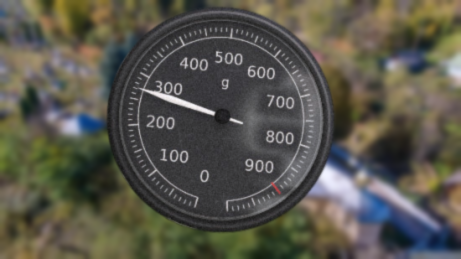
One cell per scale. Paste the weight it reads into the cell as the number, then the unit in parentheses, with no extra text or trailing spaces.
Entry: 270 (g)
